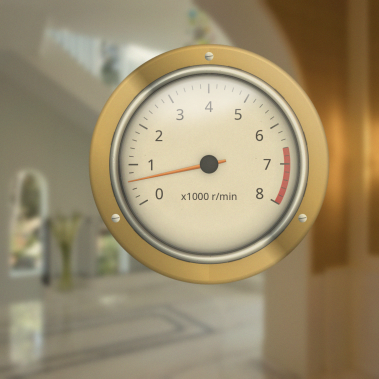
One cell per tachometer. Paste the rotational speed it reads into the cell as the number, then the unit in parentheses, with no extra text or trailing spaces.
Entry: 600 (rpm)
